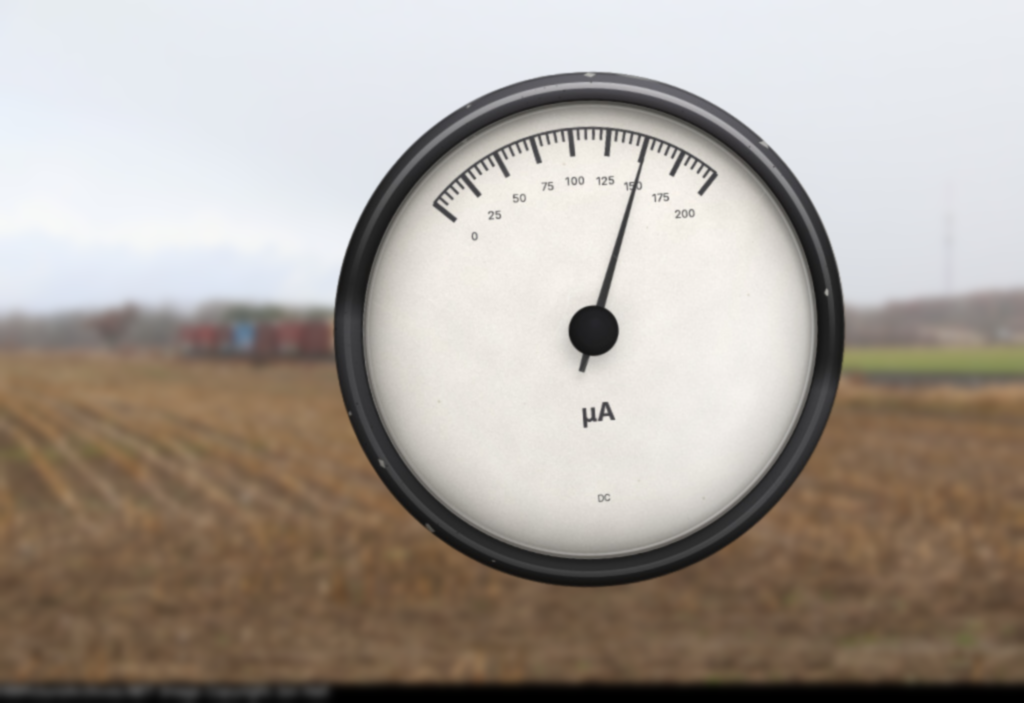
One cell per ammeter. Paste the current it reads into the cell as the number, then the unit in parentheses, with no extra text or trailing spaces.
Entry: 150 (µA)
